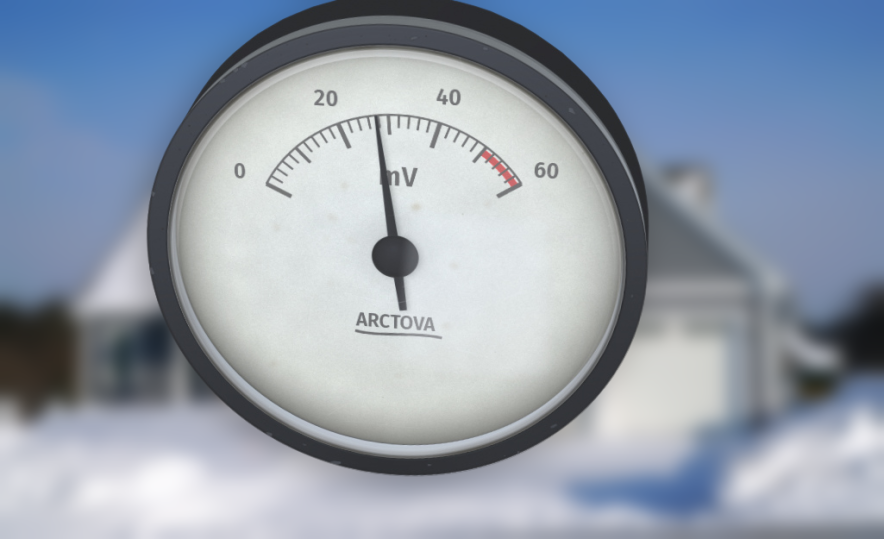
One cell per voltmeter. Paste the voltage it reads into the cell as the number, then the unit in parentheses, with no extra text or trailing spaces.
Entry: 28 (mV)
